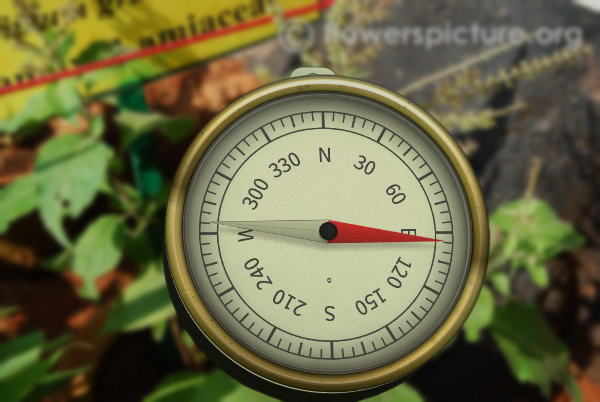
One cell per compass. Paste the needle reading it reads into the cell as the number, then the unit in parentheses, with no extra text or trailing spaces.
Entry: 95 (°)
